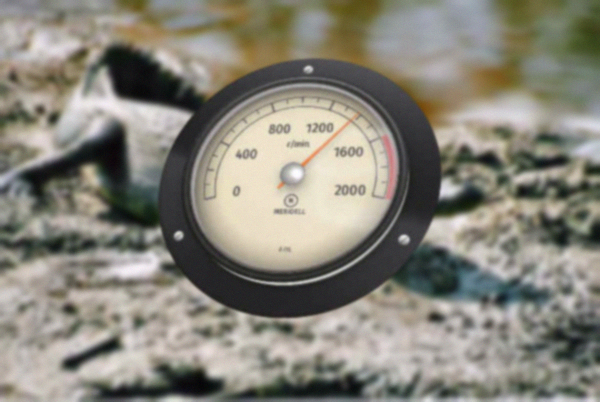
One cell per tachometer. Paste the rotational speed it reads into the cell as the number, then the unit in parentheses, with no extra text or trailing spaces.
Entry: 1400 (rpm)
